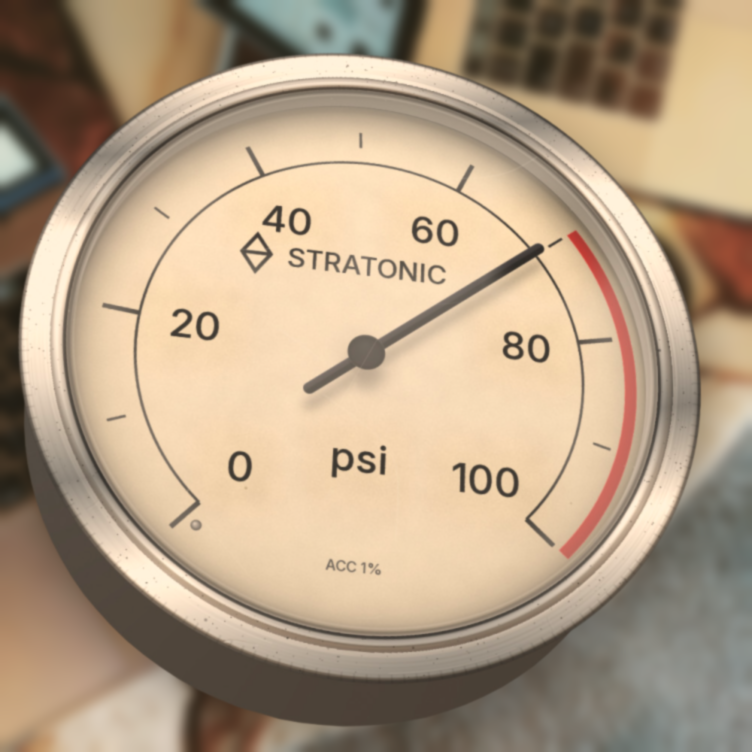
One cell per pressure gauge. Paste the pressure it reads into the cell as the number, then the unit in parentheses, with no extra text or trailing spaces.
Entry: 70 (psi)
